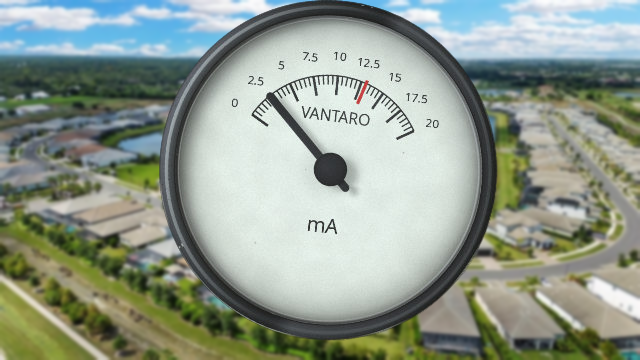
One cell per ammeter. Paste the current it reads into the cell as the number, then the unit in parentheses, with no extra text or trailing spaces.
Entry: 2.5 (mA)
